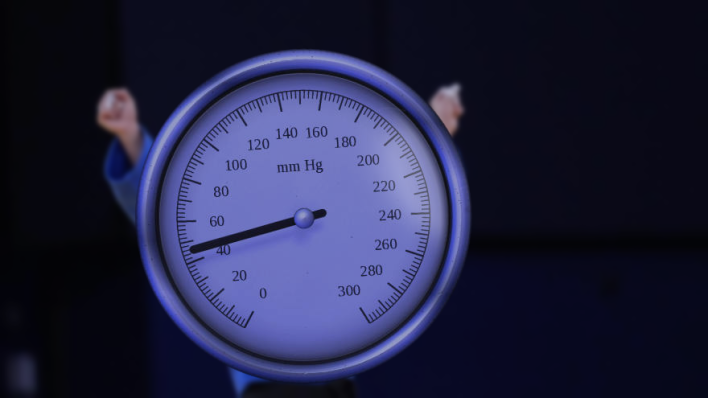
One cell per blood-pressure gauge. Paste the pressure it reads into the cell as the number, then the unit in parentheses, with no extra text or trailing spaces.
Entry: 46 (mmHg)
